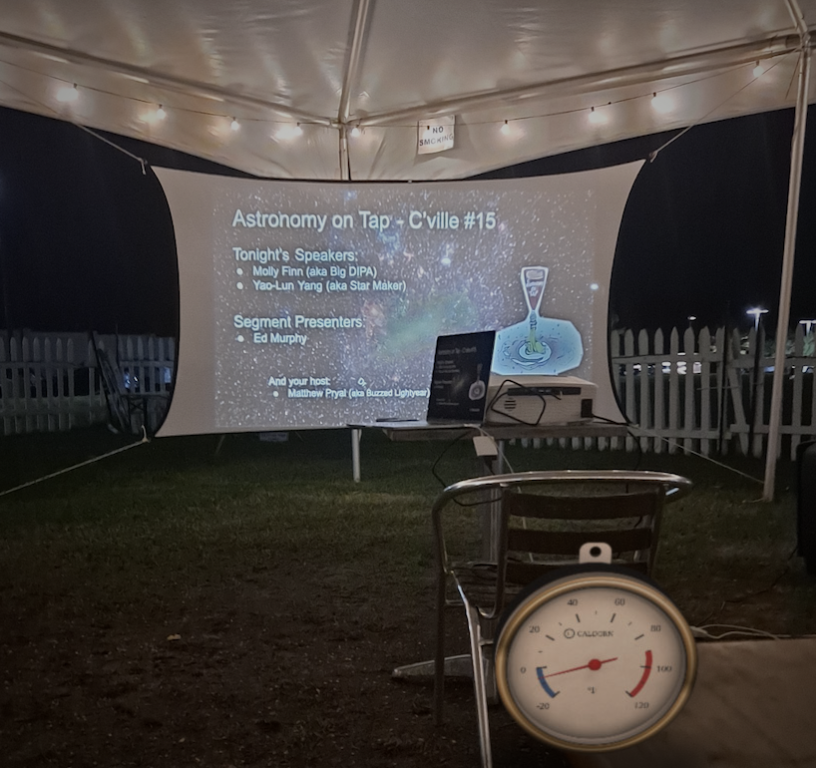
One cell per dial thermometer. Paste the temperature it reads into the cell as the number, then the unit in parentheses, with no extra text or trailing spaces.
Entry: -5 (°F)
